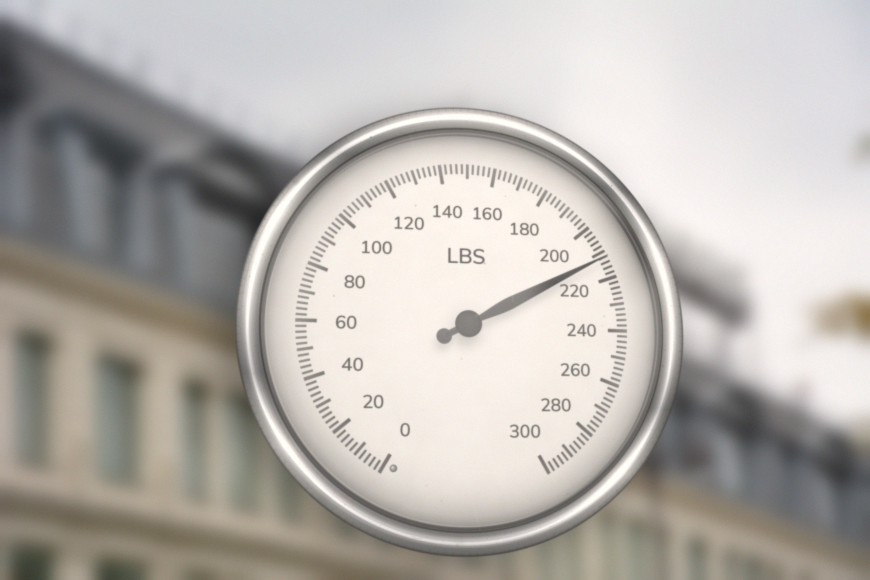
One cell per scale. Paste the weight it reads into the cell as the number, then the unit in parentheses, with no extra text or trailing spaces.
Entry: 212 (lb)
